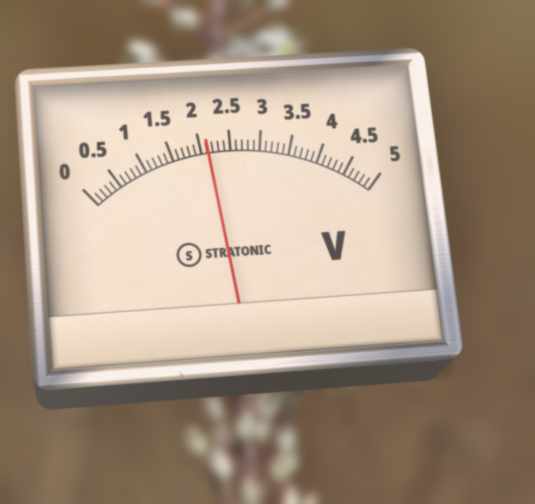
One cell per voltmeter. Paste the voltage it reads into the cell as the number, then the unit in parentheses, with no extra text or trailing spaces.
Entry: 2.1 (V)
